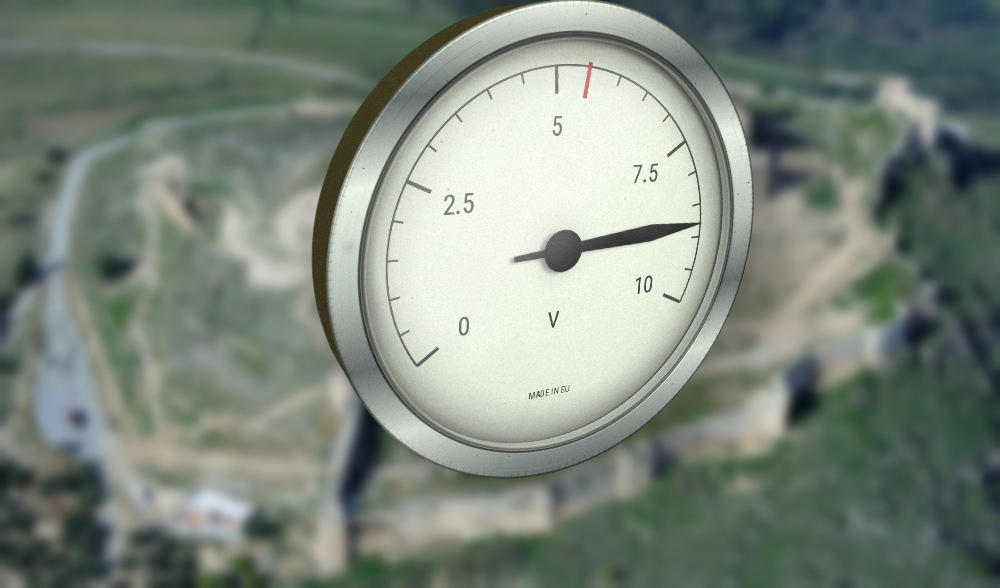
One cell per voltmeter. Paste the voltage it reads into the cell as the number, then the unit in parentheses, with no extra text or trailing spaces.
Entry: 8.75 (V)
